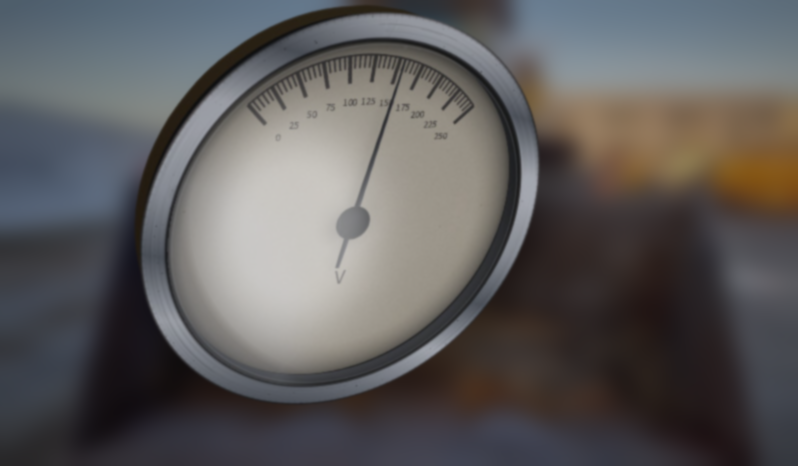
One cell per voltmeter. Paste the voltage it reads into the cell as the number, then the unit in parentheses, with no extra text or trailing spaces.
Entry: 150 (V)
